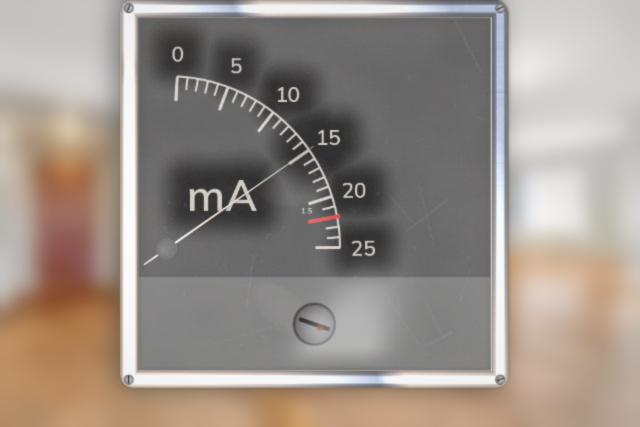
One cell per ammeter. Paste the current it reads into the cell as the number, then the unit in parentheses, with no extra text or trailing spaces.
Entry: 15 (mA)
